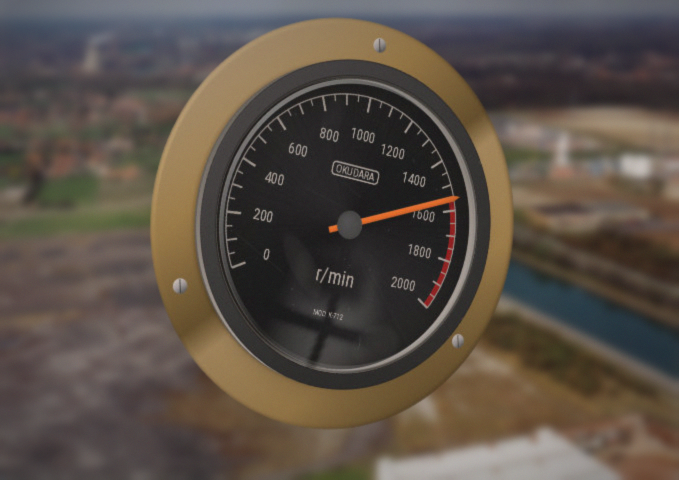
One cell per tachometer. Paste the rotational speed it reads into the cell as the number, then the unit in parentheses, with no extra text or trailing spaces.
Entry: 1550 (rpm)
